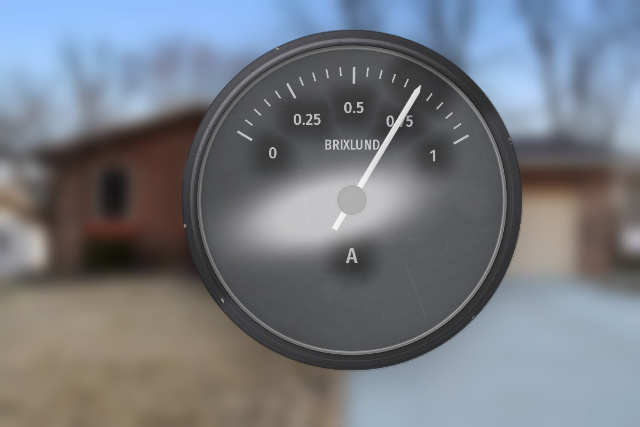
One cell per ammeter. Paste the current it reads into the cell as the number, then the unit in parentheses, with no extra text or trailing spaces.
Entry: 0.75 (A)
